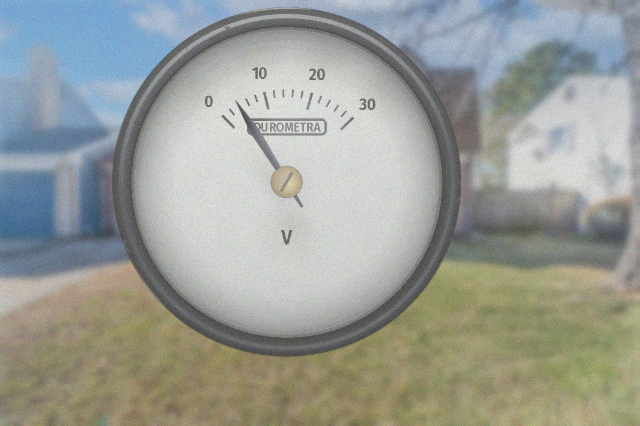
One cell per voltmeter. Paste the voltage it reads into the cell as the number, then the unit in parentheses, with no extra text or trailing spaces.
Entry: 4 (V)
